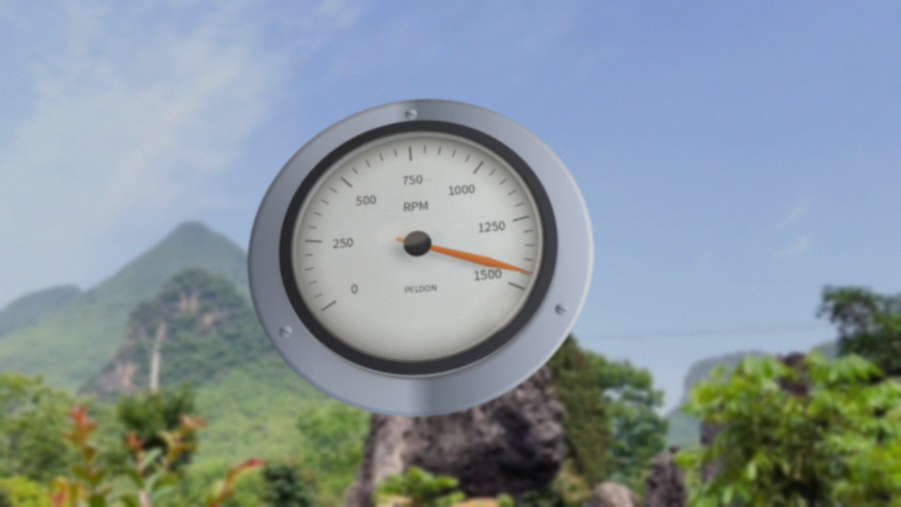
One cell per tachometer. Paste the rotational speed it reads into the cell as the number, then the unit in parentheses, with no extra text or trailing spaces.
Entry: 1450 (rpm)
